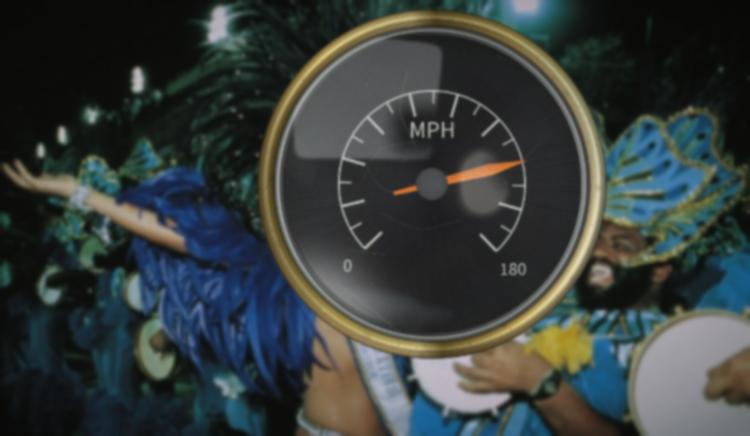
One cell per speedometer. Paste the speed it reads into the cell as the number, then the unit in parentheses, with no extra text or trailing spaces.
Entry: 140 (mph)
